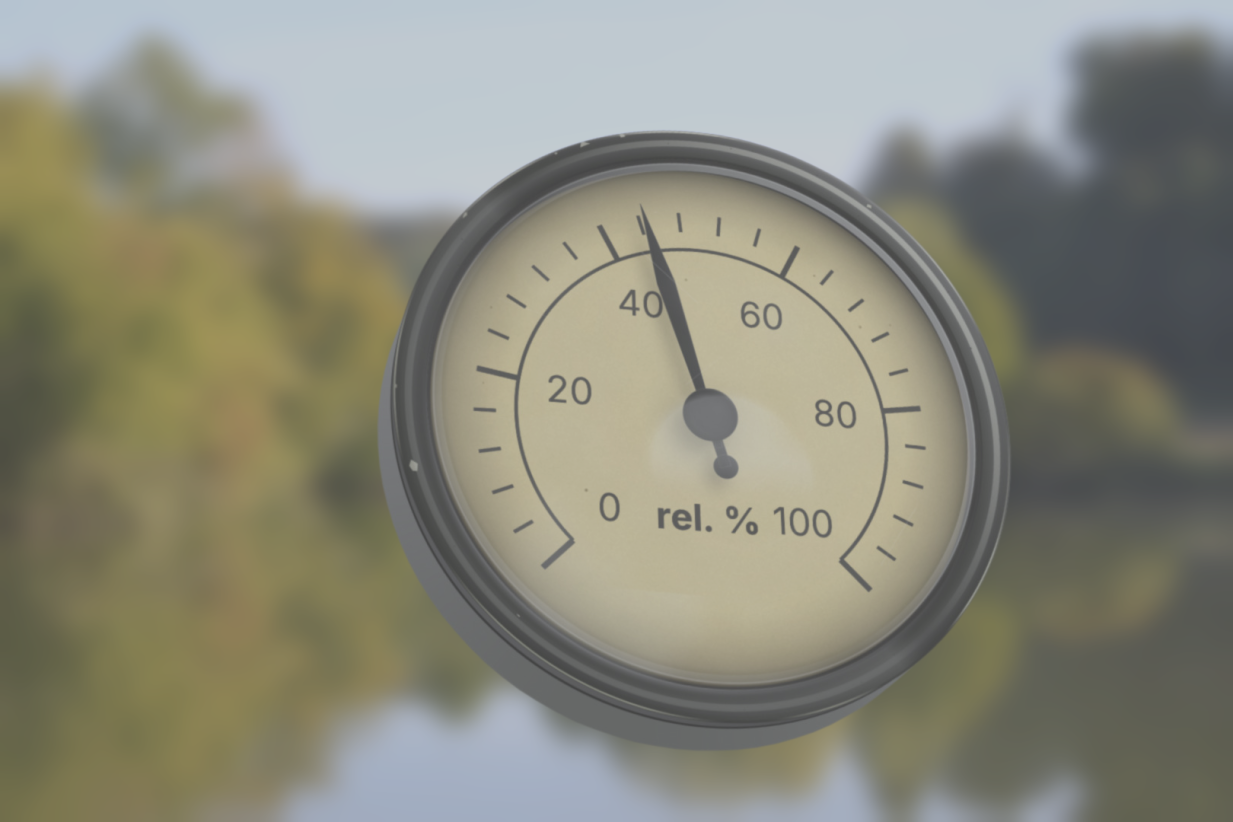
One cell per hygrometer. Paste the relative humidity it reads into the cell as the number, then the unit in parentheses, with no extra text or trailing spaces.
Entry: 44 (%)
